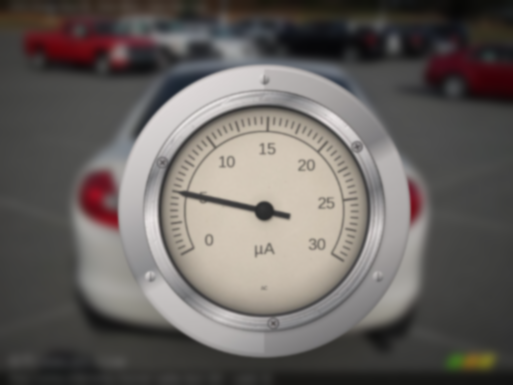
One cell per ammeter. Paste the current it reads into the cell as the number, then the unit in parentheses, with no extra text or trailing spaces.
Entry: 5 (µA)
